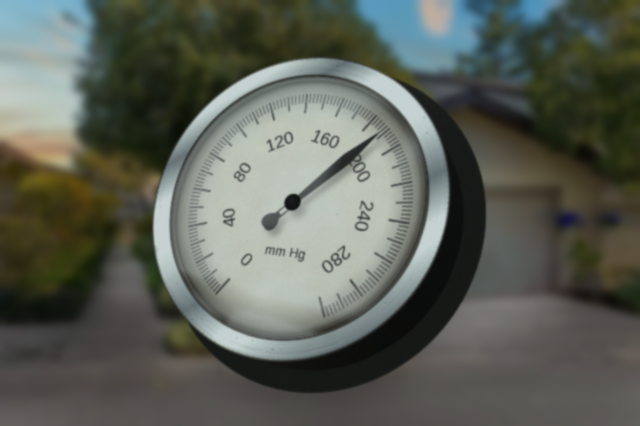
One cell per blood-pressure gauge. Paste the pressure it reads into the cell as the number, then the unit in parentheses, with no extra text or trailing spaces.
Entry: 190 (mmHg)
